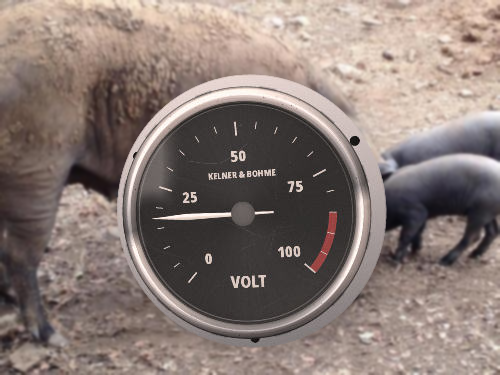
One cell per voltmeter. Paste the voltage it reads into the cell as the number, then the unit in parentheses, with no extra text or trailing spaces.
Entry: 17.5 (V)
